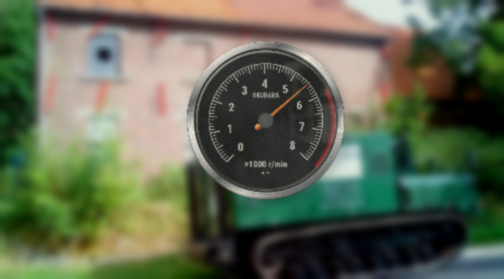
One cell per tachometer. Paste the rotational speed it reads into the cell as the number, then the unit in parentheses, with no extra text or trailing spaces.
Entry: 5500 (rpm)
